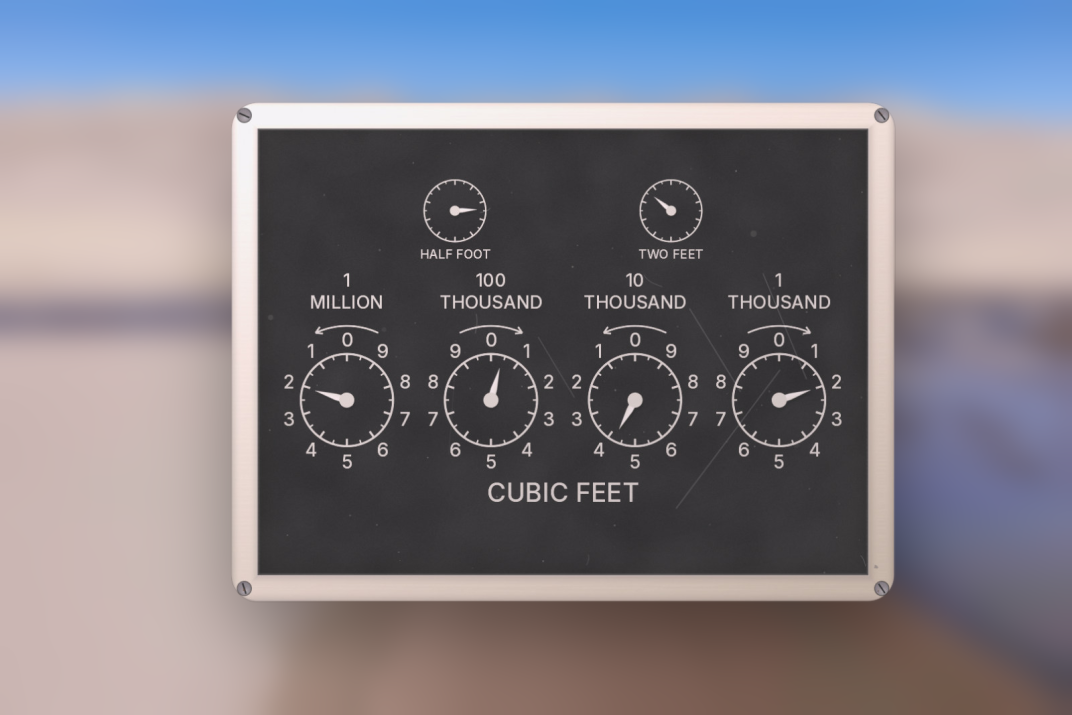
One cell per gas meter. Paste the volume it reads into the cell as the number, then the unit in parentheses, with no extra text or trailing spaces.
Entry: 204200 (ft³)
